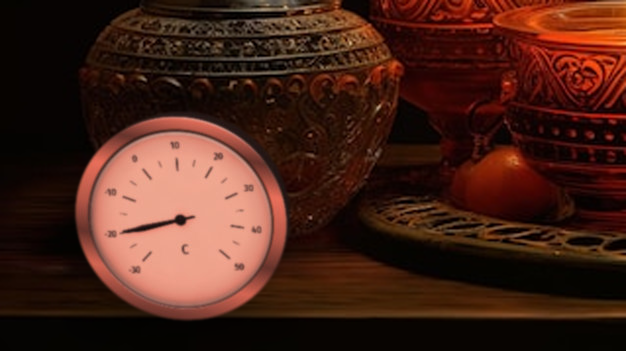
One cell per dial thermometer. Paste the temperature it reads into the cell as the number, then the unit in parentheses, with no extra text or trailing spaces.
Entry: -20 (°C)
